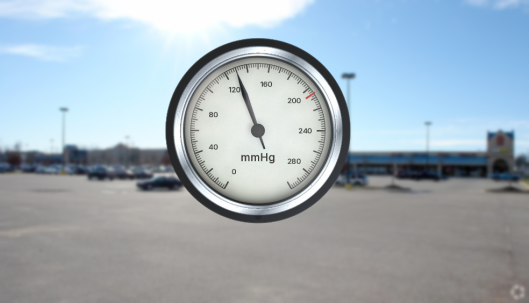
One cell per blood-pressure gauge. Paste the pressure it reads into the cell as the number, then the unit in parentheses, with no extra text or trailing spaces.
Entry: 130 (mmHg)
